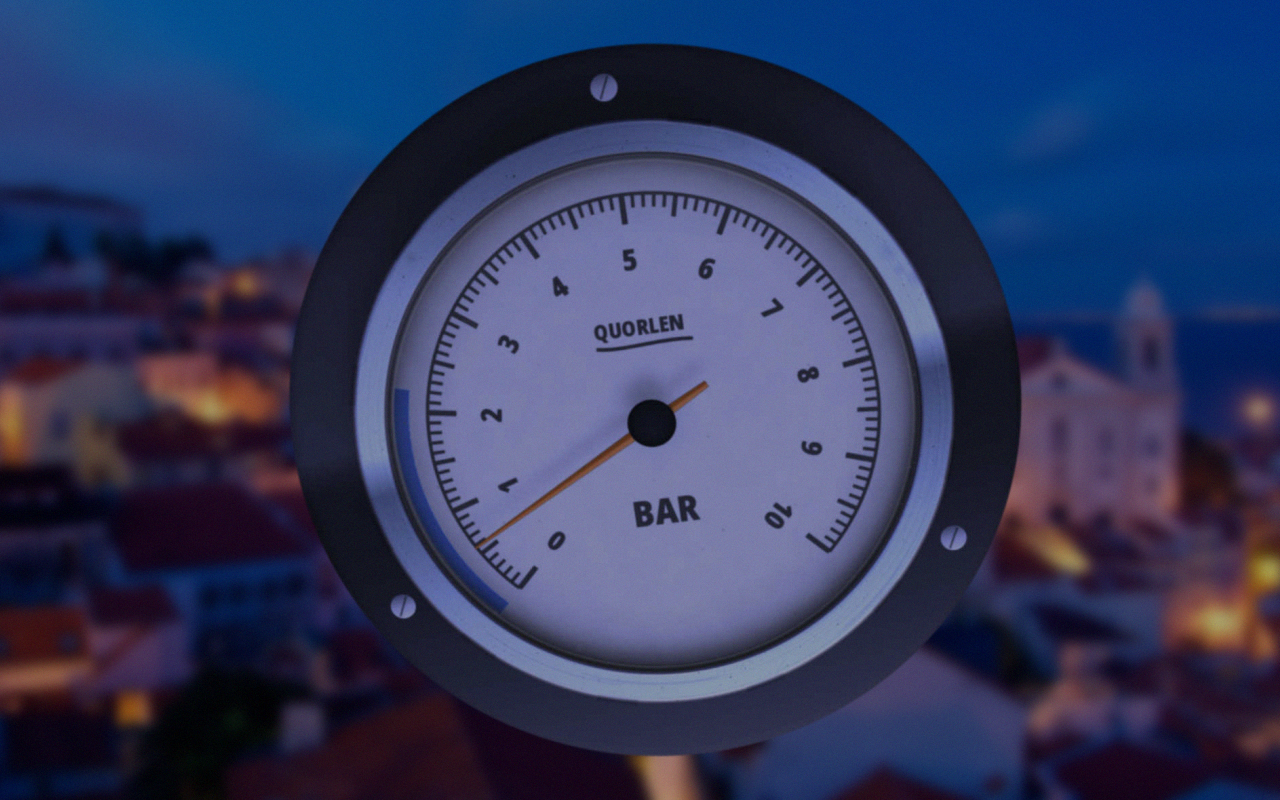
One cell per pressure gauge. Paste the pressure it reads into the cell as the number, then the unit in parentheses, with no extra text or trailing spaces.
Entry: 0.6 (bar)
